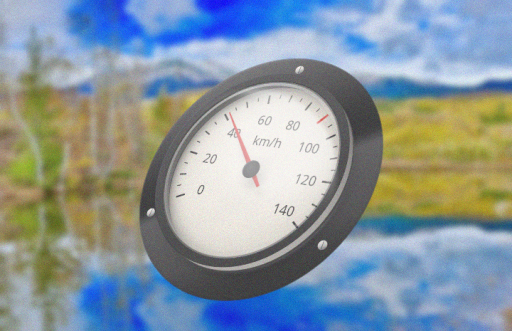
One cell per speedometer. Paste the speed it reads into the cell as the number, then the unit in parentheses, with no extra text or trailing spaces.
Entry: 42.5 (km/h)
